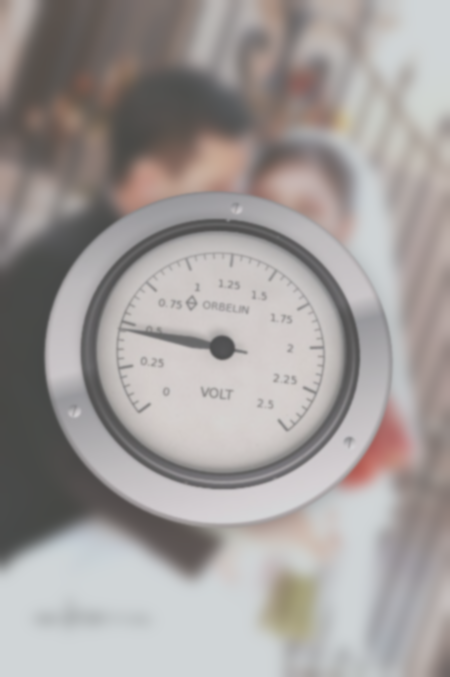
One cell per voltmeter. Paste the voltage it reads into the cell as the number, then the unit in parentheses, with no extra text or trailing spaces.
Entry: 0.45 (V)
